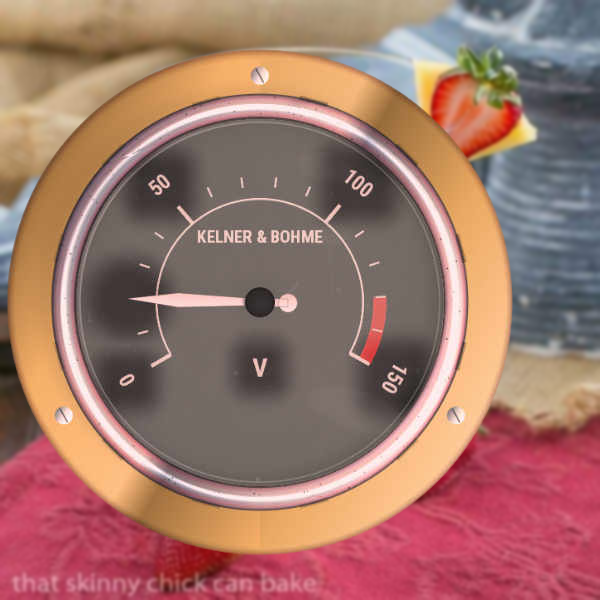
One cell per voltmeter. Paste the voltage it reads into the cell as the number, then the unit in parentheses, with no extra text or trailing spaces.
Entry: 20 (V)
